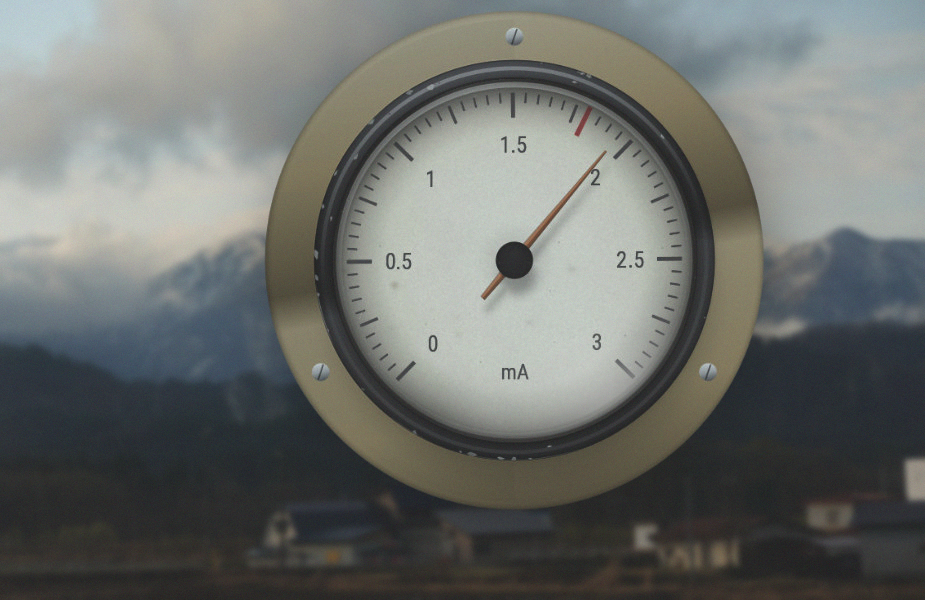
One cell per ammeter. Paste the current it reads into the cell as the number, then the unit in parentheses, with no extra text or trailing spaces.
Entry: 1.95 (mA)
